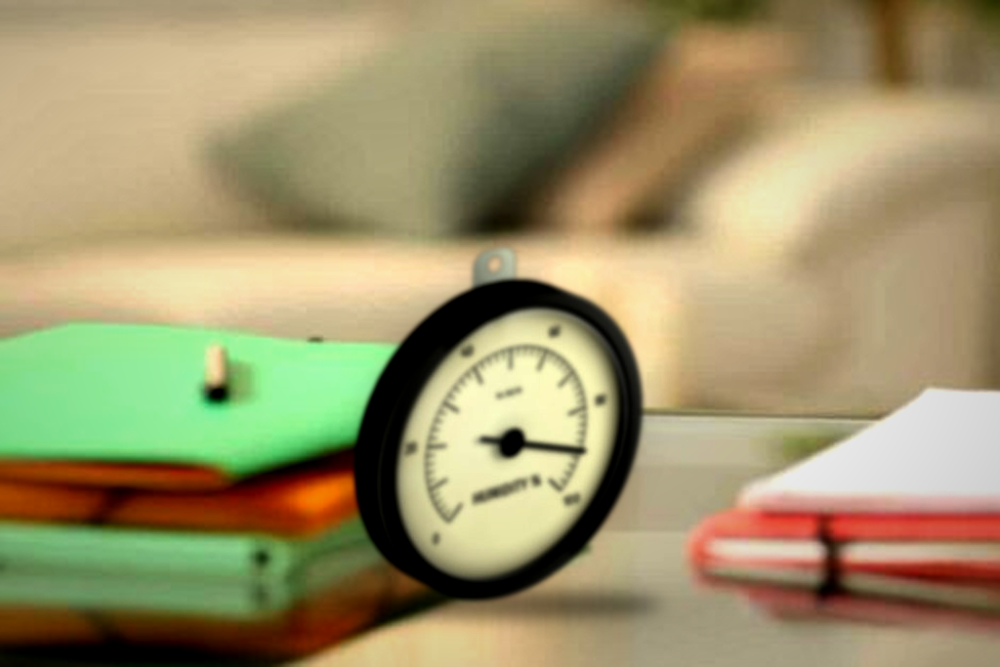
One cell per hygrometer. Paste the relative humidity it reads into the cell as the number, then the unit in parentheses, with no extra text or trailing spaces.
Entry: 90 (%)
